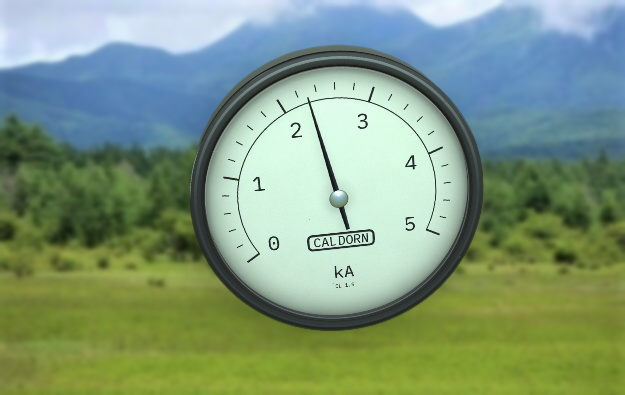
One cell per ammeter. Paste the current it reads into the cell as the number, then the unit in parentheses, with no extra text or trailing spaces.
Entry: 2.3 (kA)
